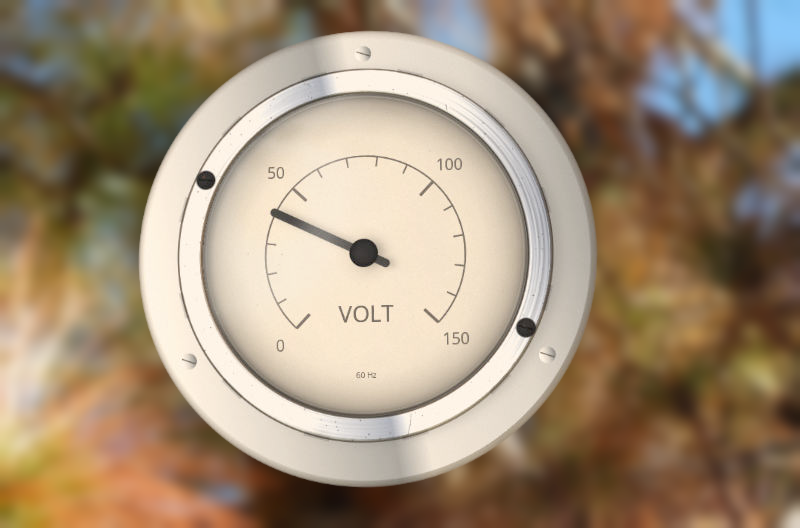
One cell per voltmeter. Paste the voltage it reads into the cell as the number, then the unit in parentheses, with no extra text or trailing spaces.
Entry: 40 (V)
